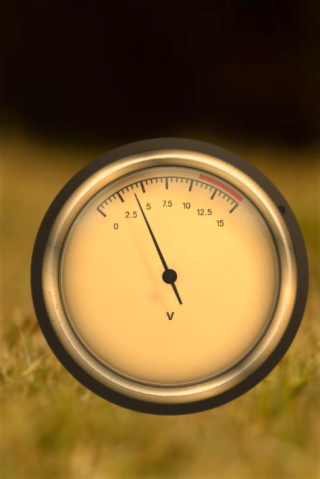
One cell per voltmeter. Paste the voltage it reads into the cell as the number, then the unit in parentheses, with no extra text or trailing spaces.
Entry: 4 (V)
